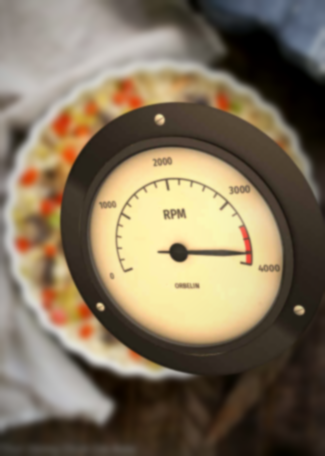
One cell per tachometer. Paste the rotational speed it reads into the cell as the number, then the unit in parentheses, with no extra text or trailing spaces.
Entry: 3800 (rpm)
